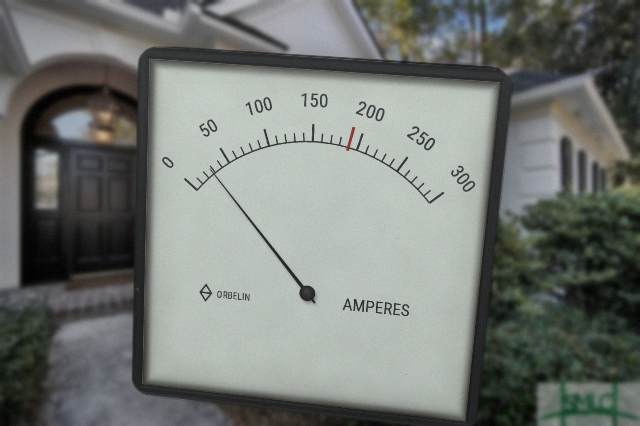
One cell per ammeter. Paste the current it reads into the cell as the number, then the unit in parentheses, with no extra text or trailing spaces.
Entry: 30 (A)
